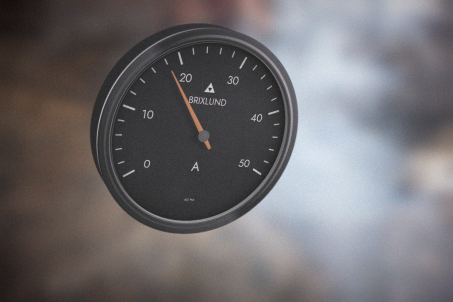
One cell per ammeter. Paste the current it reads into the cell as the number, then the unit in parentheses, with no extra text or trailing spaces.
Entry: 18 (A)
